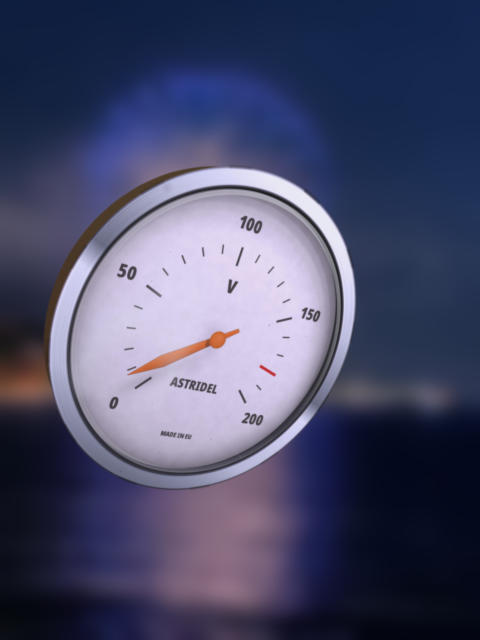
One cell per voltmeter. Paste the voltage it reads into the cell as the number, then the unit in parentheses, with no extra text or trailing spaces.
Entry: 10 (V)
